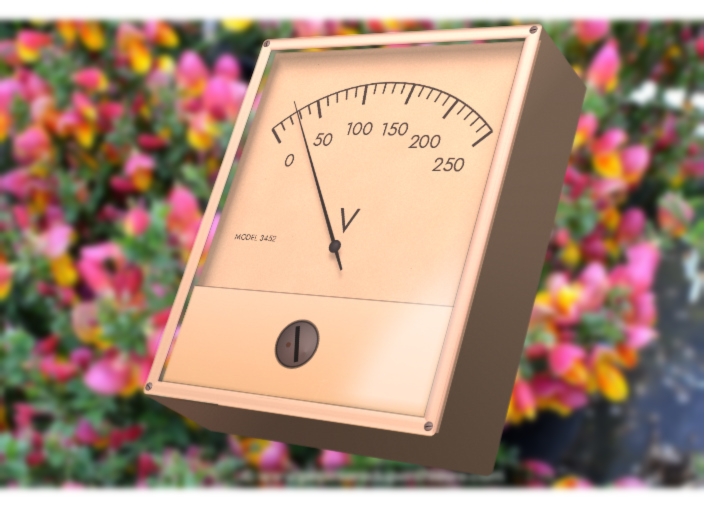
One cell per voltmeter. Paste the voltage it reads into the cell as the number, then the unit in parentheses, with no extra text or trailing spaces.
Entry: 30 (V)
